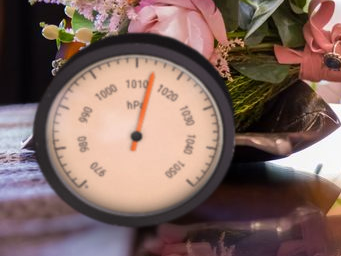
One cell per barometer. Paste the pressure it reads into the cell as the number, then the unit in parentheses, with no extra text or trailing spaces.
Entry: 1014 (hPa)
